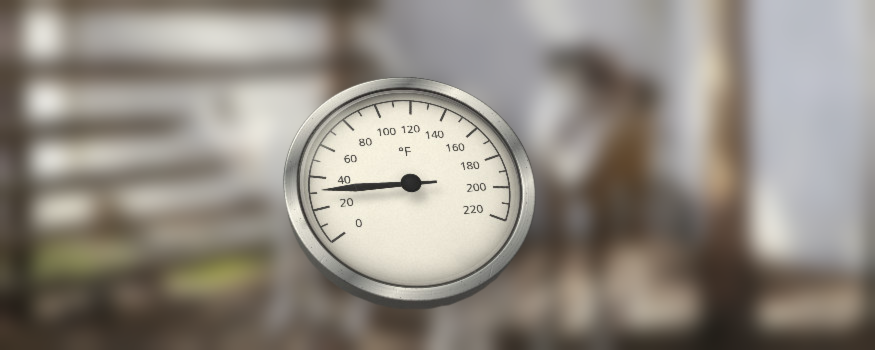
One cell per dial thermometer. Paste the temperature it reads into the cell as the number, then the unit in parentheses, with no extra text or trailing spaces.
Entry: 30 (°F)
